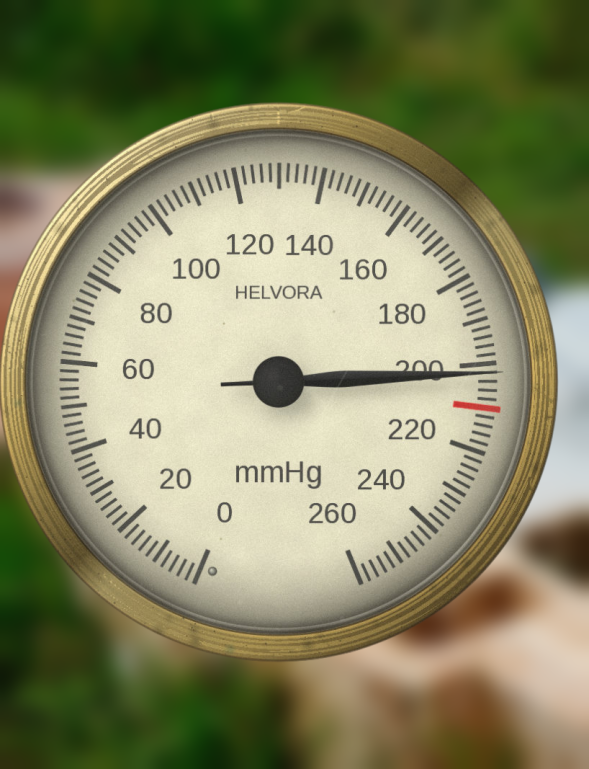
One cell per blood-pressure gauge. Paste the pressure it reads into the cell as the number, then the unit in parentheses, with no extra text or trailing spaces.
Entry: 202 (mmHg)
